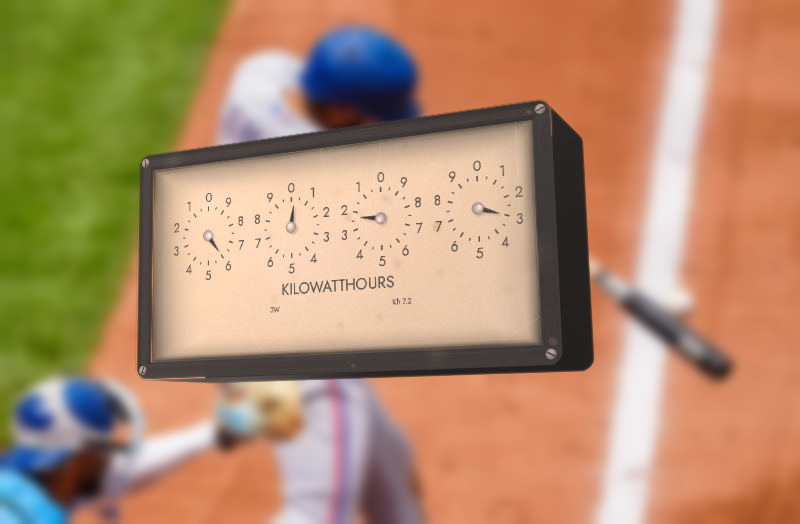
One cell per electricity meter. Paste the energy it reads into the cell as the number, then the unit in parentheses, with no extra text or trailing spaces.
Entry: 6023 (kWh)
